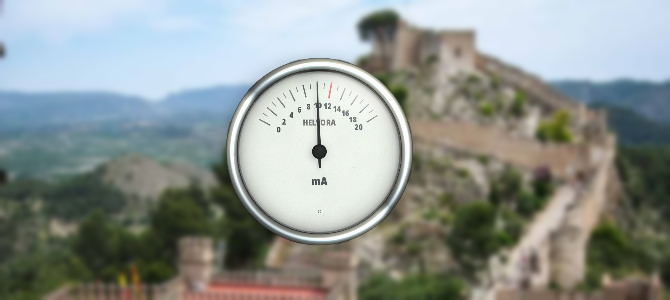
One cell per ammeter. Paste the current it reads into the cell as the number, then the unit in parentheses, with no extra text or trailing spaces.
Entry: 10 (mA)
